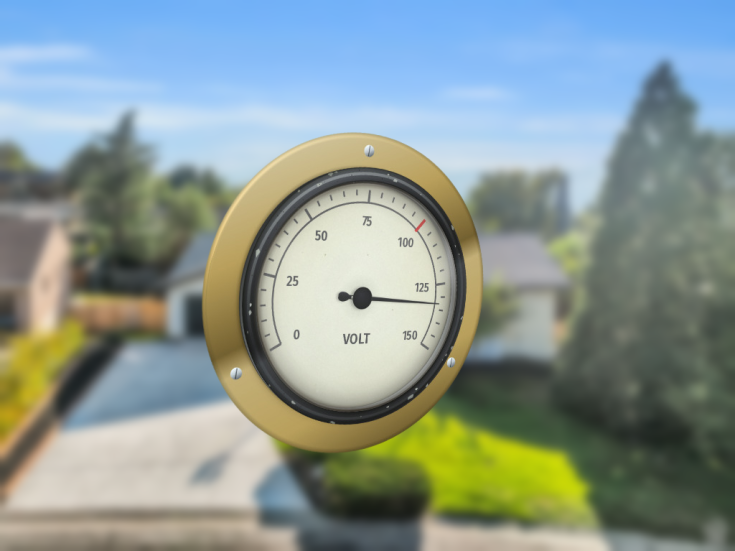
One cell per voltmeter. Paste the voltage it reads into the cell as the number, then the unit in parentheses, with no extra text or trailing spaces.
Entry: 132.5 (V)
